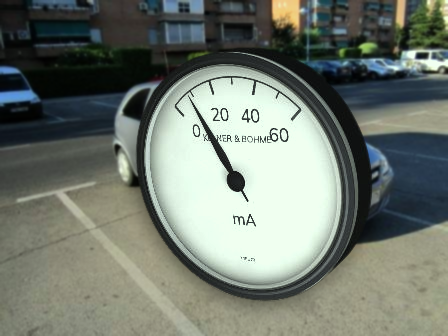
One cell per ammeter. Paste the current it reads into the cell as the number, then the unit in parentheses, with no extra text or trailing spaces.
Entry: 10 (mA)
